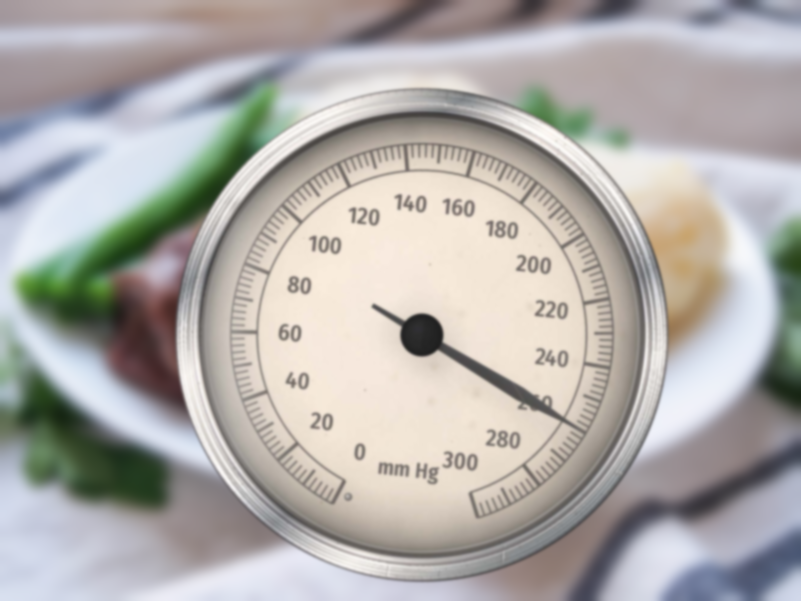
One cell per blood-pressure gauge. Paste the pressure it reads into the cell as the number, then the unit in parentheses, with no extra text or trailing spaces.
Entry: 260 (mmHg)
